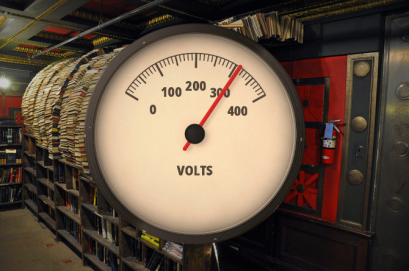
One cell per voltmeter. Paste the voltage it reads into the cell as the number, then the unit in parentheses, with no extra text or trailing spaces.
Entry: 310 (V)
